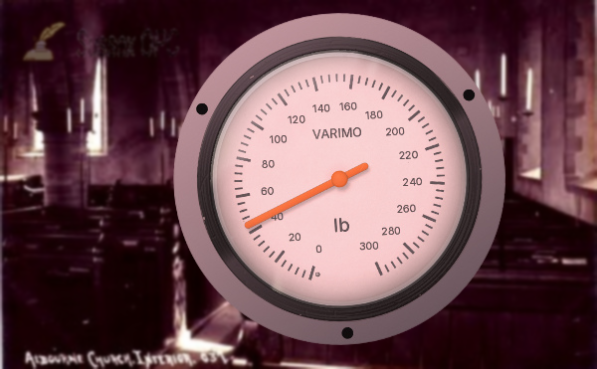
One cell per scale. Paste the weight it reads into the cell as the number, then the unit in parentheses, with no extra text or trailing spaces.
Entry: 44 (lb)
